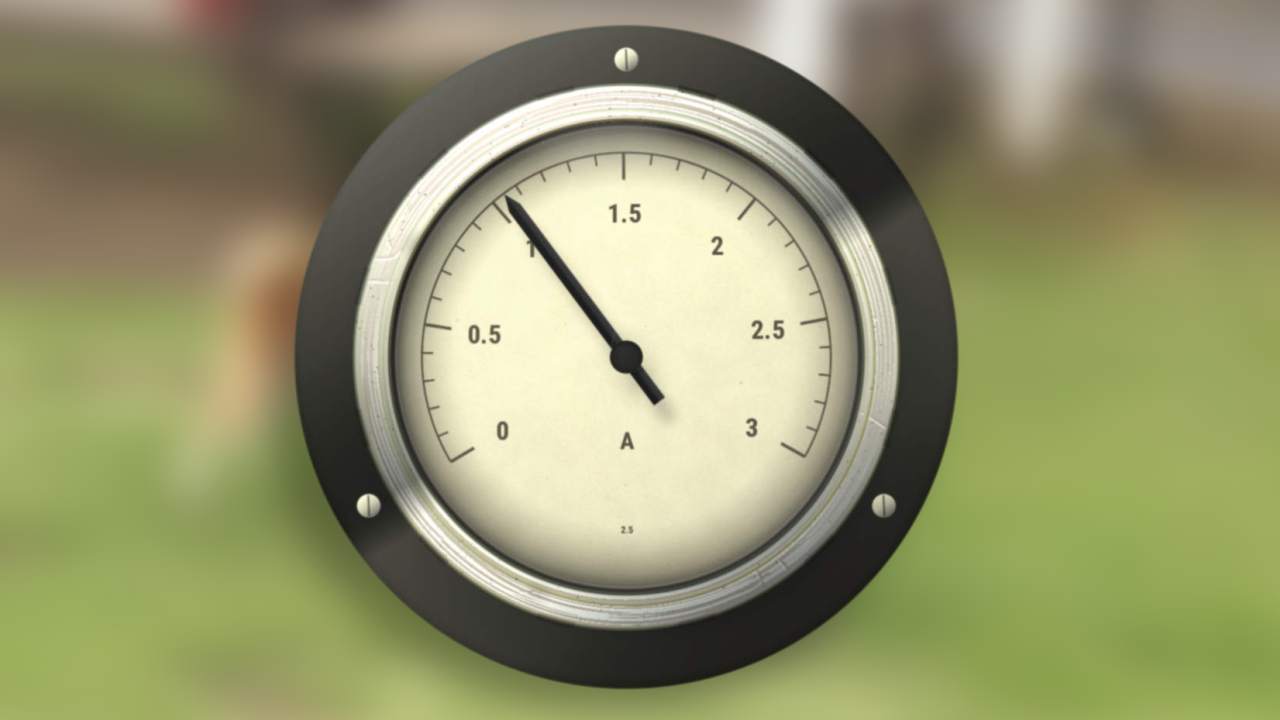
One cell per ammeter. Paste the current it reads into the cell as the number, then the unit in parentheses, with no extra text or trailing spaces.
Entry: 1.05 (A)
